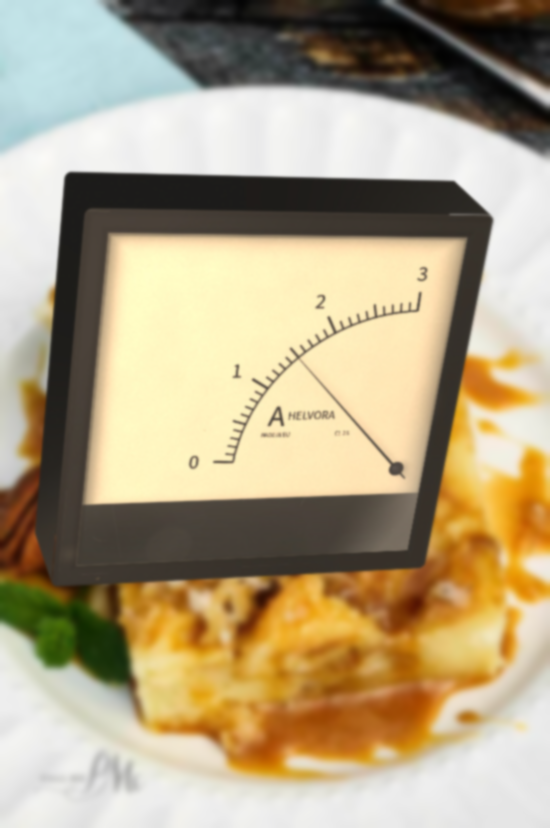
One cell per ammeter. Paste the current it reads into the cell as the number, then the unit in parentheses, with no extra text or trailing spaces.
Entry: 1.5 (A)
